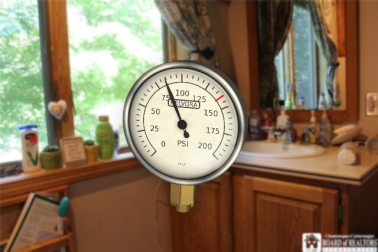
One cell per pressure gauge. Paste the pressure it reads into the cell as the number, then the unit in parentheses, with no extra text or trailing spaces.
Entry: 85 (psi)
